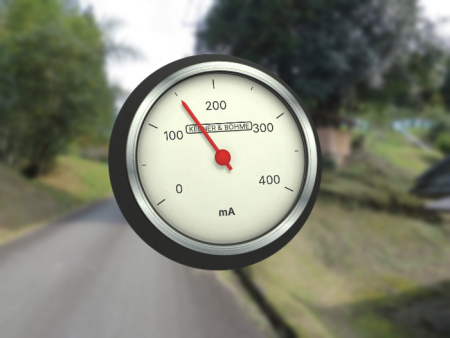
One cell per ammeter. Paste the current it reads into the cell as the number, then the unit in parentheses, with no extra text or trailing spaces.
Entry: 150 (mA)
